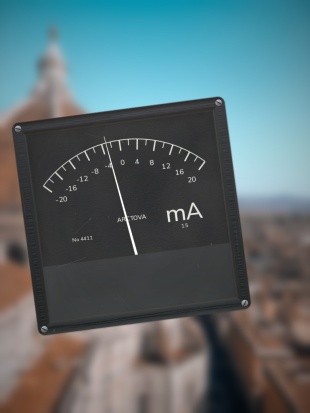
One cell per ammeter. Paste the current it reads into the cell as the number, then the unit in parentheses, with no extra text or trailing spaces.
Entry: -3 (mA)
